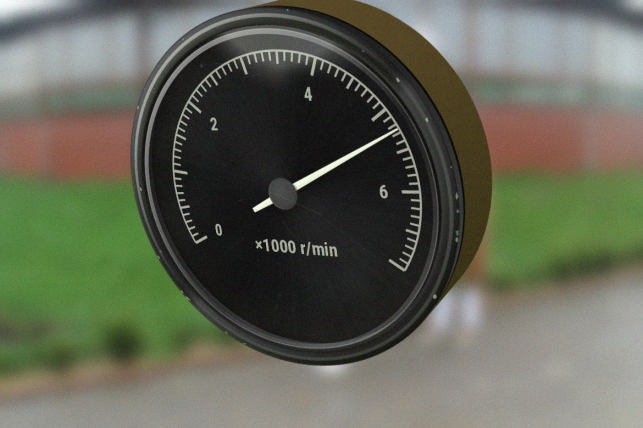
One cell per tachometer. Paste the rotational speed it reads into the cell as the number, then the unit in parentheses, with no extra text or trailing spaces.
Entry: 5250 (rpm)
